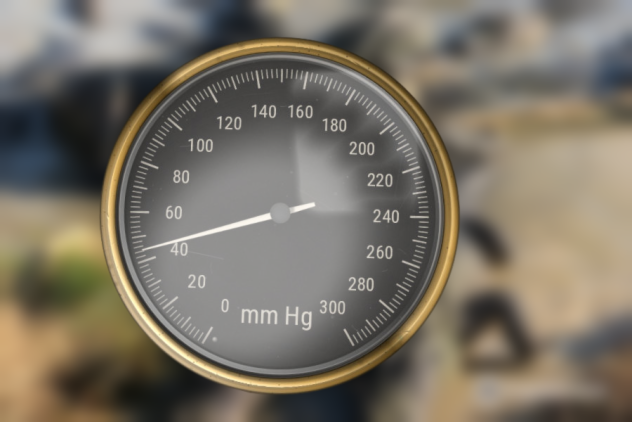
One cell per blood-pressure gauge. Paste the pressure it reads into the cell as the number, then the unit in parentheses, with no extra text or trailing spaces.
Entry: 44 (mmHg)
